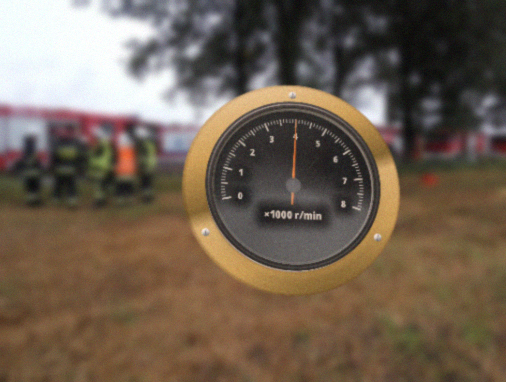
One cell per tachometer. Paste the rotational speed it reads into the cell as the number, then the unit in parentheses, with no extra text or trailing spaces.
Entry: 4000 (rpm)
